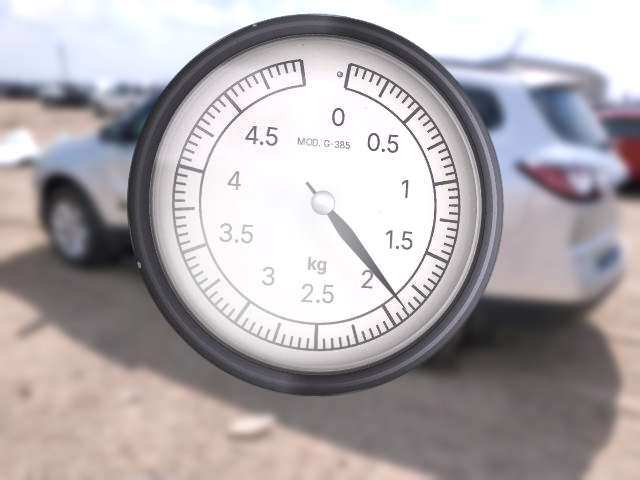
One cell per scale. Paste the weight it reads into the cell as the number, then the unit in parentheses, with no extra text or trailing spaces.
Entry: 1.9 (kg)
